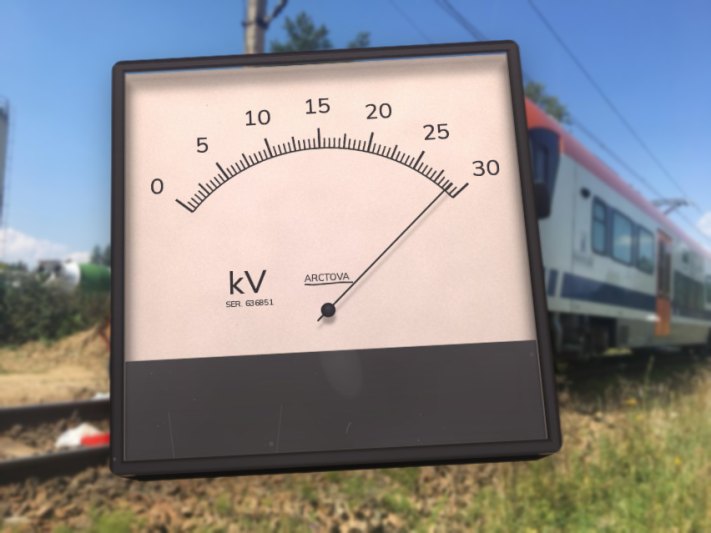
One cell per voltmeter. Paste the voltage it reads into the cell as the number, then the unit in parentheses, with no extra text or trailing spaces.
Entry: 29 (kV)
